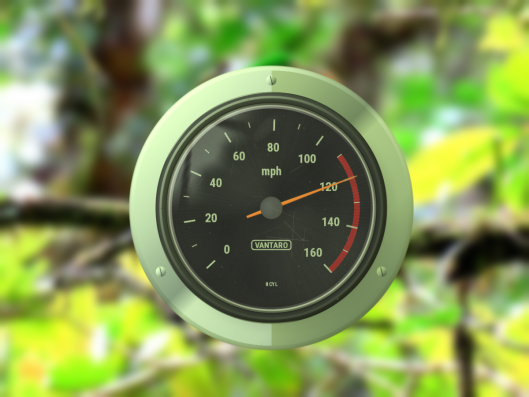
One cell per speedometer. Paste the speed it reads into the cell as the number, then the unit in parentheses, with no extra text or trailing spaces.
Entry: 120 (mph)
